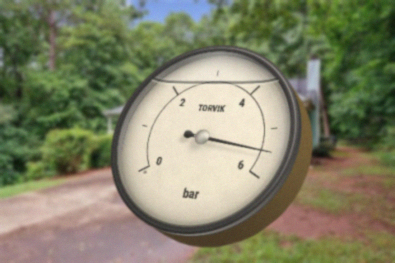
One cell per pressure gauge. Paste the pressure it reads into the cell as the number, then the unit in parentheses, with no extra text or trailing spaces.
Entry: 5.5 (bar)
